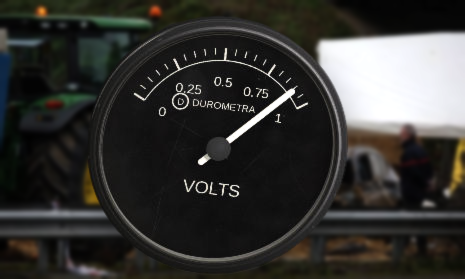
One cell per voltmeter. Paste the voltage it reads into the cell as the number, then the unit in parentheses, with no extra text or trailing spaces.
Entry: 0.9 (V)
